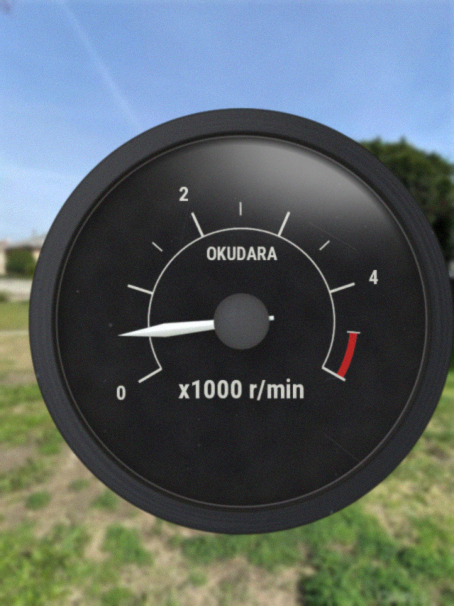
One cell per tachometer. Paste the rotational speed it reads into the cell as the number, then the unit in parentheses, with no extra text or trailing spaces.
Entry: 500 (rpm)
